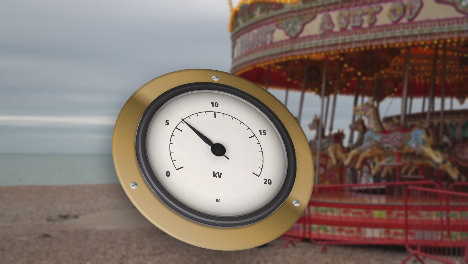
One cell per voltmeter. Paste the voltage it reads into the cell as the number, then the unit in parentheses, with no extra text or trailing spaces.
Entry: 6 (kV)
